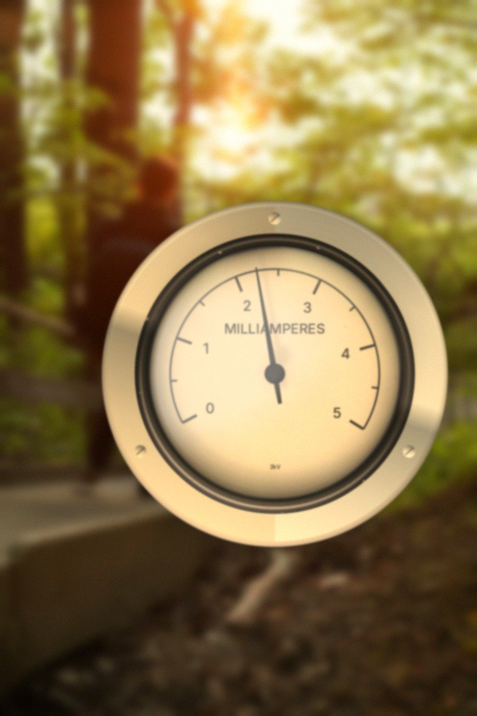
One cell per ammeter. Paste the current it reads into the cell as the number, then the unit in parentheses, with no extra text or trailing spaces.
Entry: 2.25 (mA)
